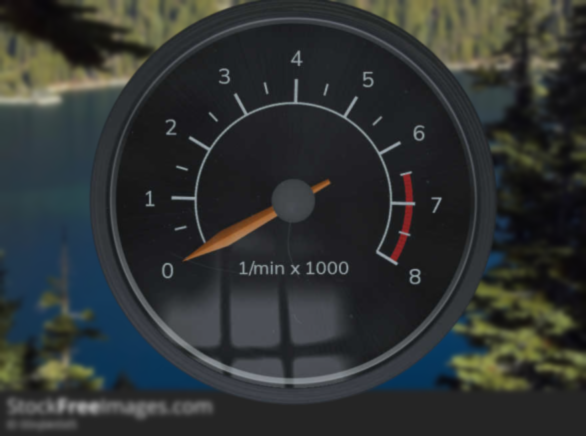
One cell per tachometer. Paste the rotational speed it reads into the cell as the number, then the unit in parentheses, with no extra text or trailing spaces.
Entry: 0 (rpm)
